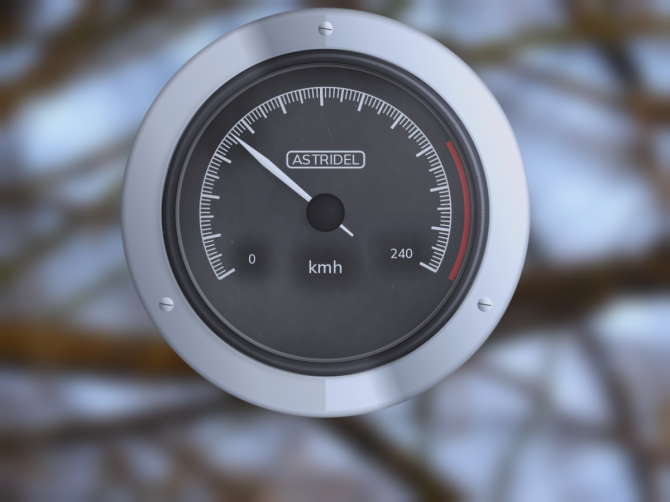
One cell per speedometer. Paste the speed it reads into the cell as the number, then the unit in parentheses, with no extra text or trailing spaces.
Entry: 72 (km/h)
